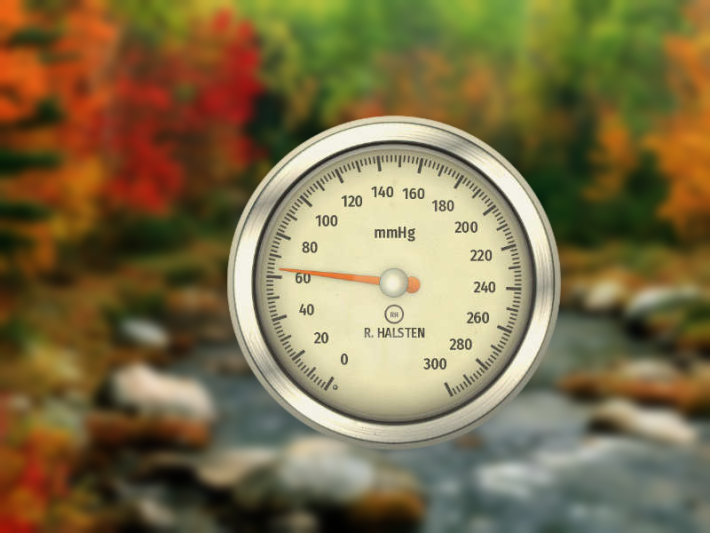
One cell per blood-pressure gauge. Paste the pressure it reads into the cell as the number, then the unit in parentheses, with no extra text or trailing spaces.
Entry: 64 (mmHg)
